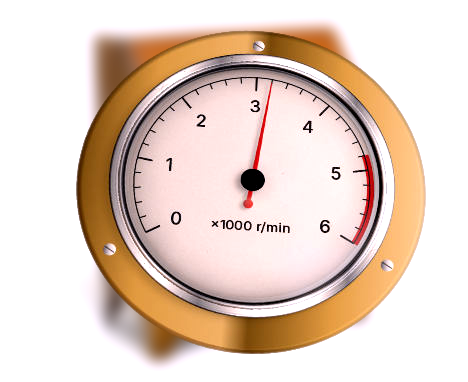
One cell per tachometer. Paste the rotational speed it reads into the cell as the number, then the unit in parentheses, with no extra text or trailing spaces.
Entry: 3200 (rpm)
